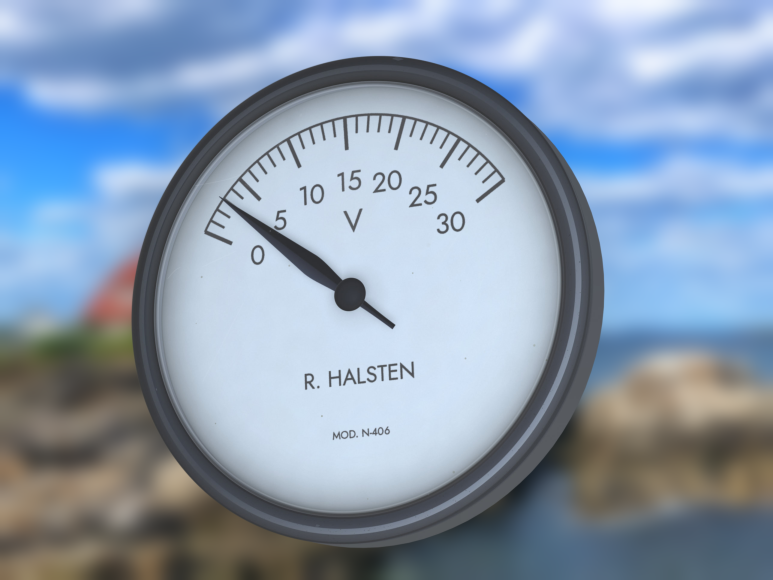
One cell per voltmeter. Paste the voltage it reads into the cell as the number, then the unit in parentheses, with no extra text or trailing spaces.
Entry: 3 (V)
